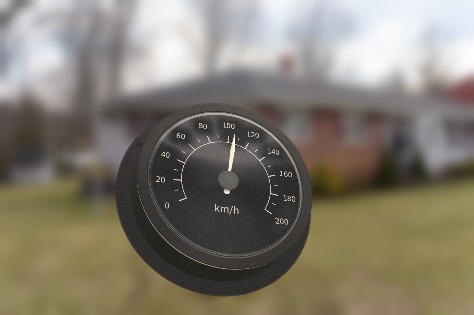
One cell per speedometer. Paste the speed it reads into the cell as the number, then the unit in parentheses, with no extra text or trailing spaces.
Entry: 105 (km/h)
